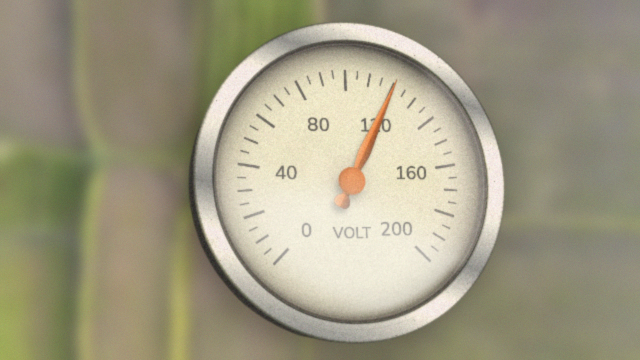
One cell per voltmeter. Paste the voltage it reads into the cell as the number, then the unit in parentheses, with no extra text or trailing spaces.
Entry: 120 (V)
